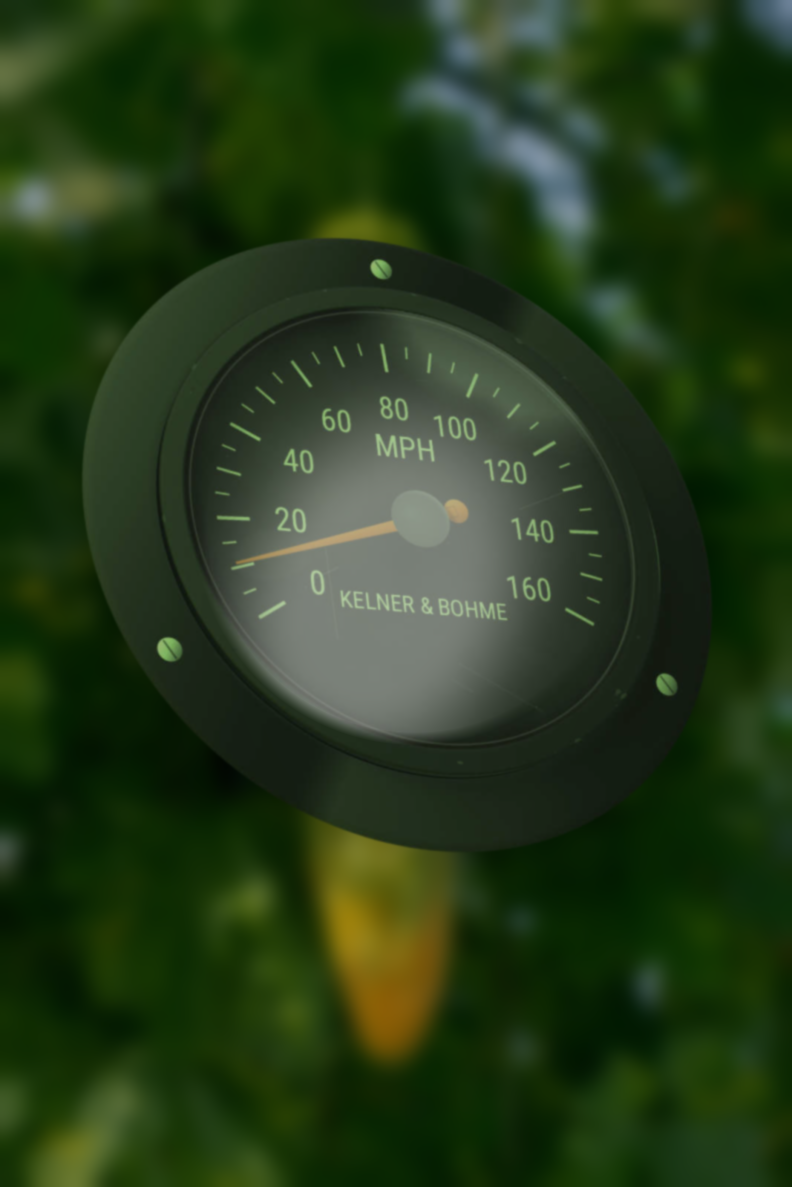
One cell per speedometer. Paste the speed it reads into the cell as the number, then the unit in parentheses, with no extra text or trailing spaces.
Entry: 10 (mph)
